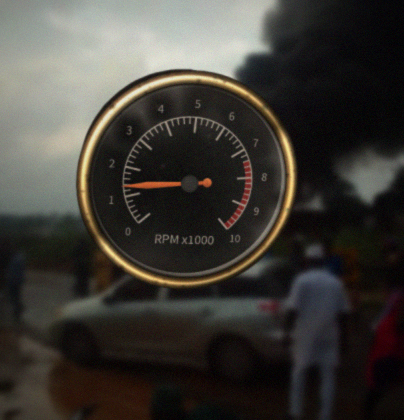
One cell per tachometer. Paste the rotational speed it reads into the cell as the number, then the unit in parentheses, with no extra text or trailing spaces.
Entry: 1400 (rpm)
